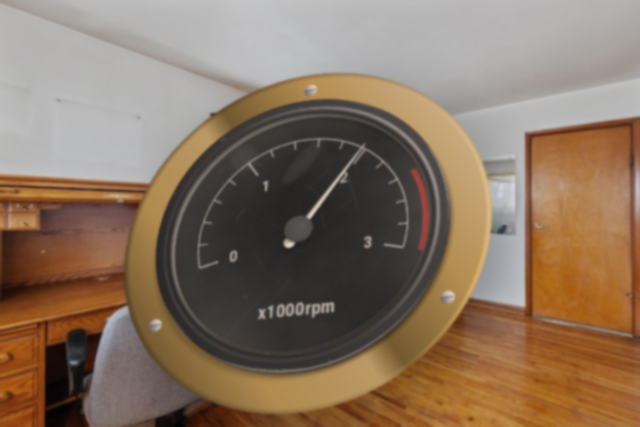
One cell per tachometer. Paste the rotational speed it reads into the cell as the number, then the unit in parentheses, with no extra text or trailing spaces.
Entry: 2000 (rpm)
